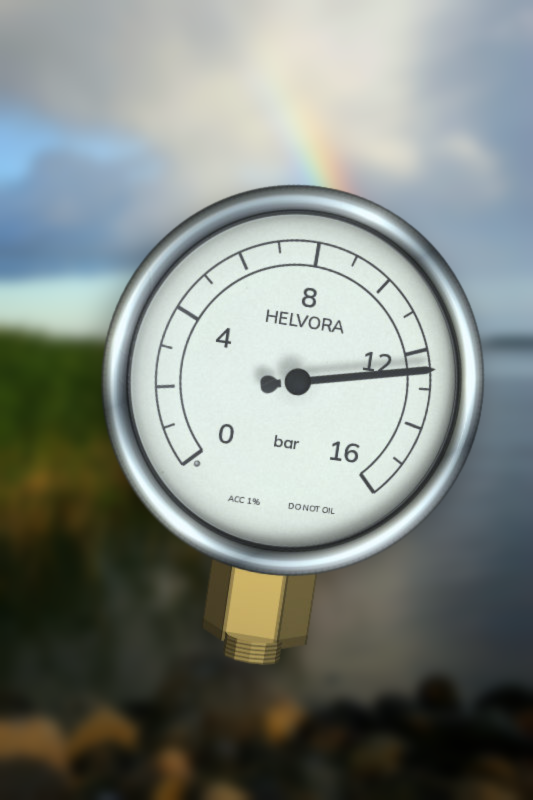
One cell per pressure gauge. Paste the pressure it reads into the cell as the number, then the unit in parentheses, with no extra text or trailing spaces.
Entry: 12.5 (bar)
